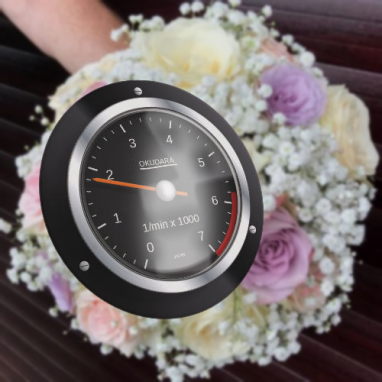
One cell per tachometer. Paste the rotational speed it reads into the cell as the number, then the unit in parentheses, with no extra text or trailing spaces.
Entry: 1800 (rpm)
